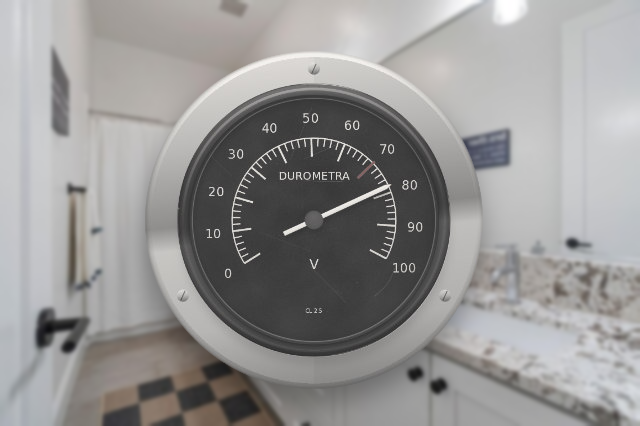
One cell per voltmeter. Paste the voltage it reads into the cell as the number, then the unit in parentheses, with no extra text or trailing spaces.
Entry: 78 (V)
